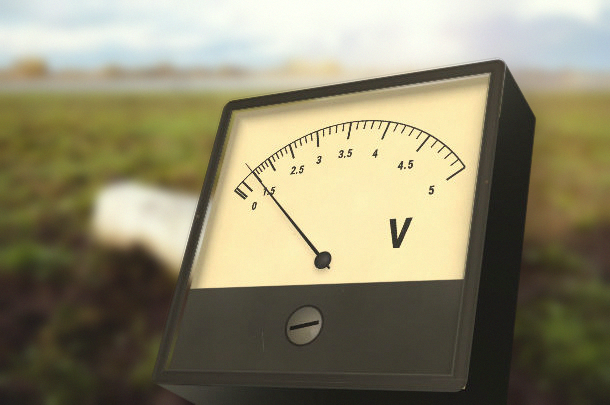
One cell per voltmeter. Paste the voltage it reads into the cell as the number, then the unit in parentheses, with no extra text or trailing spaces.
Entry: 1.5 (V)
